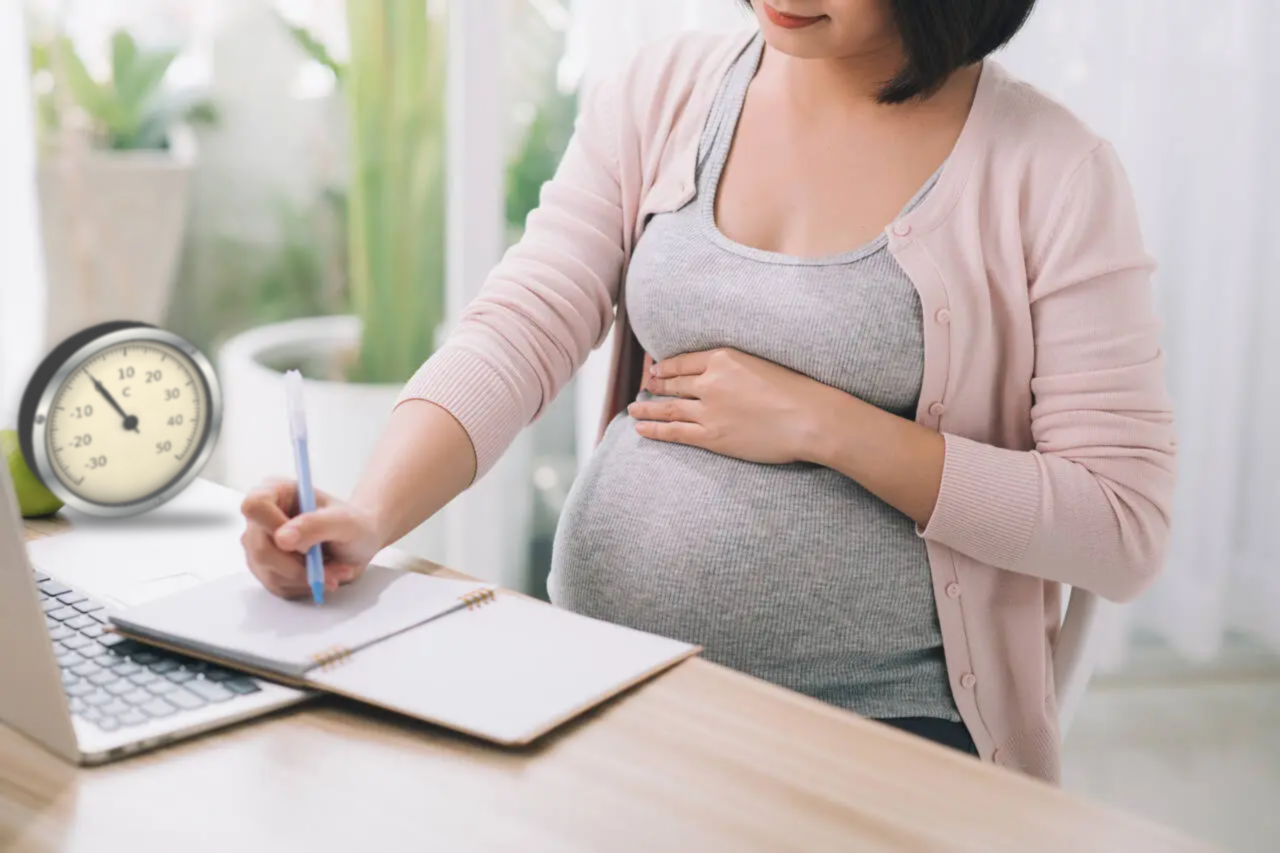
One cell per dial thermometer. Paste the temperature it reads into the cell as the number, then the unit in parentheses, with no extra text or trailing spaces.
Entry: 0 (°C)
